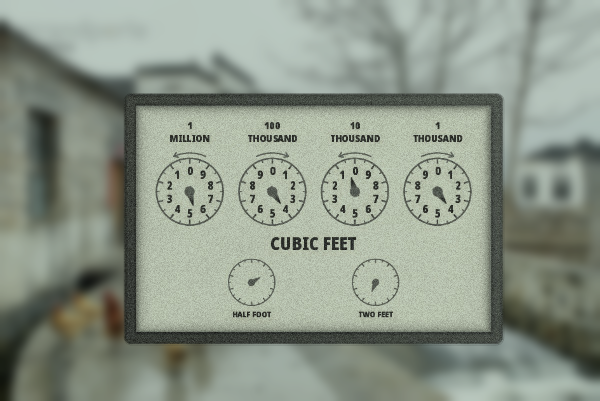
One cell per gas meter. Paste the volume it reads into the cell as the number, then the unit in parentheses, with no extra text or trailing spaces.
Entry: 540400 (ft³)
